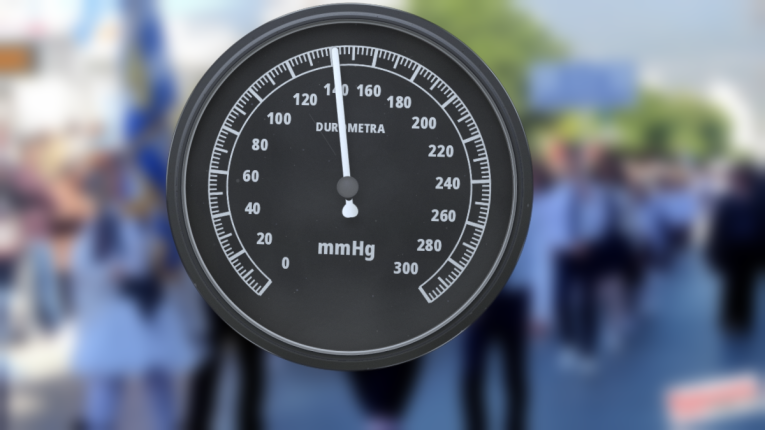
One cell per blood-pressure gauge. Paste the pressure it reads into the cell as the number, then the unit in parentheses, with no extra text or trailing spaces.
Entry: 142 (mmHg)
